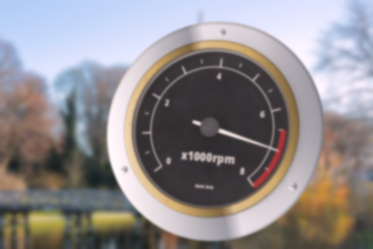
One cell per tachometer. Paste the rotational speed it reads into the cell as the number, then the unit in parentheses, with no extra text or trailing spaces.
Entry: 7000 (rpm)
